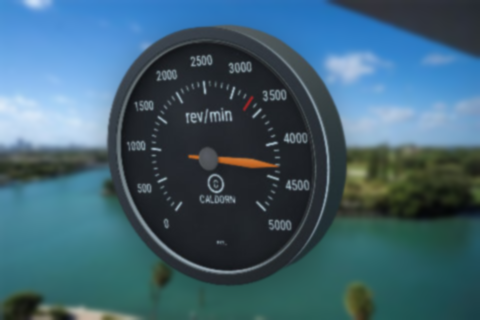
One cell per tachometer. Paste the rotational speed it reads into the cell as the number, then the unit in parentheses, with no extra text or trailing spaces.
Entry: 4300 (rpm)
